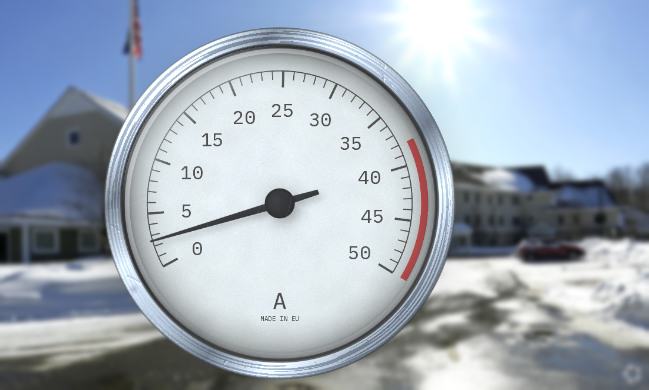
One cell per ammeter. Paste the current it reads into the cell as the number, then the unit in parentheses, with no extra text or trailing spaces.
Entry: 2.5 (A)
